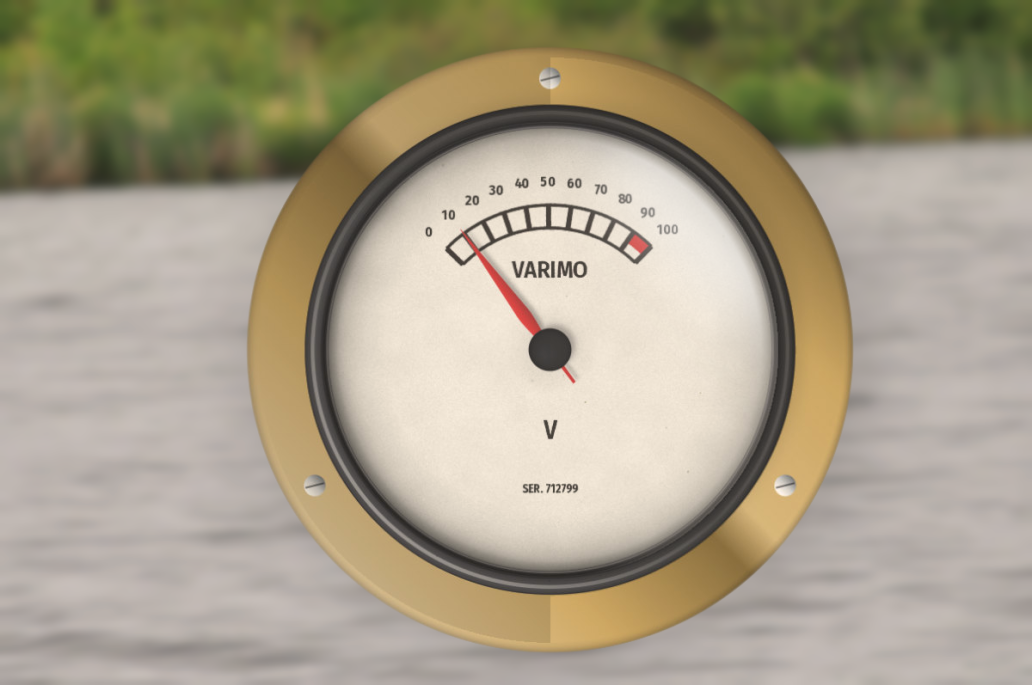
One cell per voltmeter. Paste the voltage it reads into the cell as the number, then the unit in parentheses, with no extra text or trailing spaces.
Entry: 10 (V)
